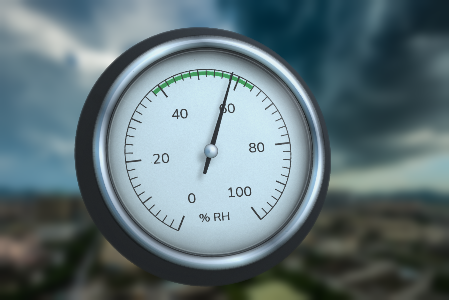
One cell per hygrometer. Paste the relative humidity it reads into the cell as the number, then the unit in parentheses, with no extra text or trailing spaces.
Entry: 58 (%)
